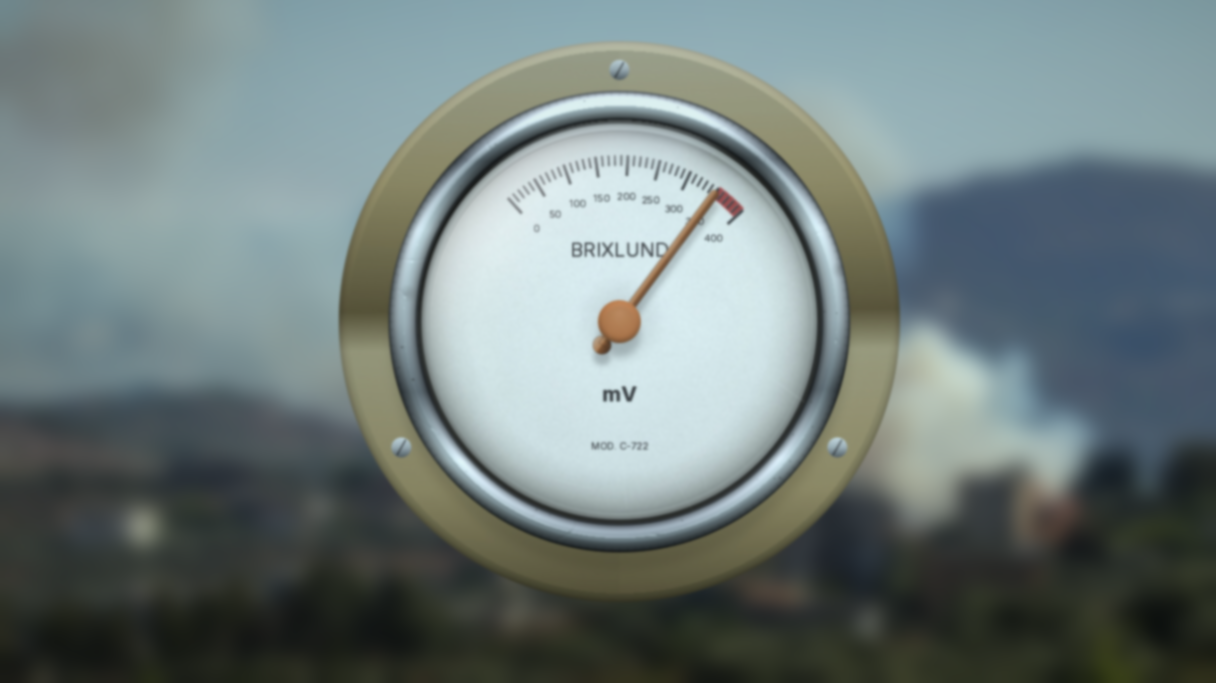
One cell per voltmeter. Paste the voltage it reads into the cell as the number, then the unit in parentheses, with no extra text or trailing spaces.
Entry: 350 (mV)
